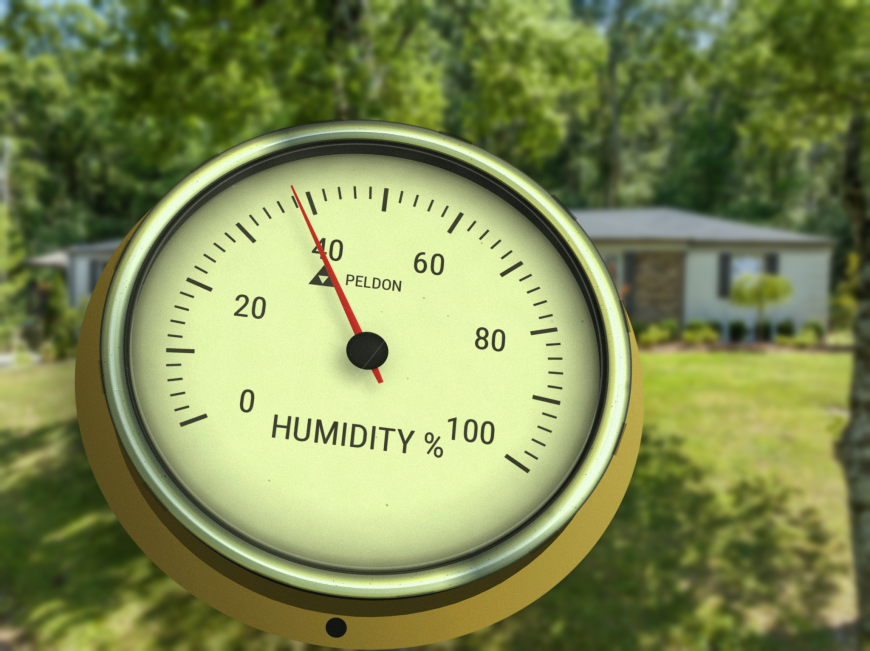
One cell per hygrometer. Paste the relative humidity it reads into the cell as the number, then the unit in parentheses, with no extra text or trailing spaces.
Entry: 38 (%)
